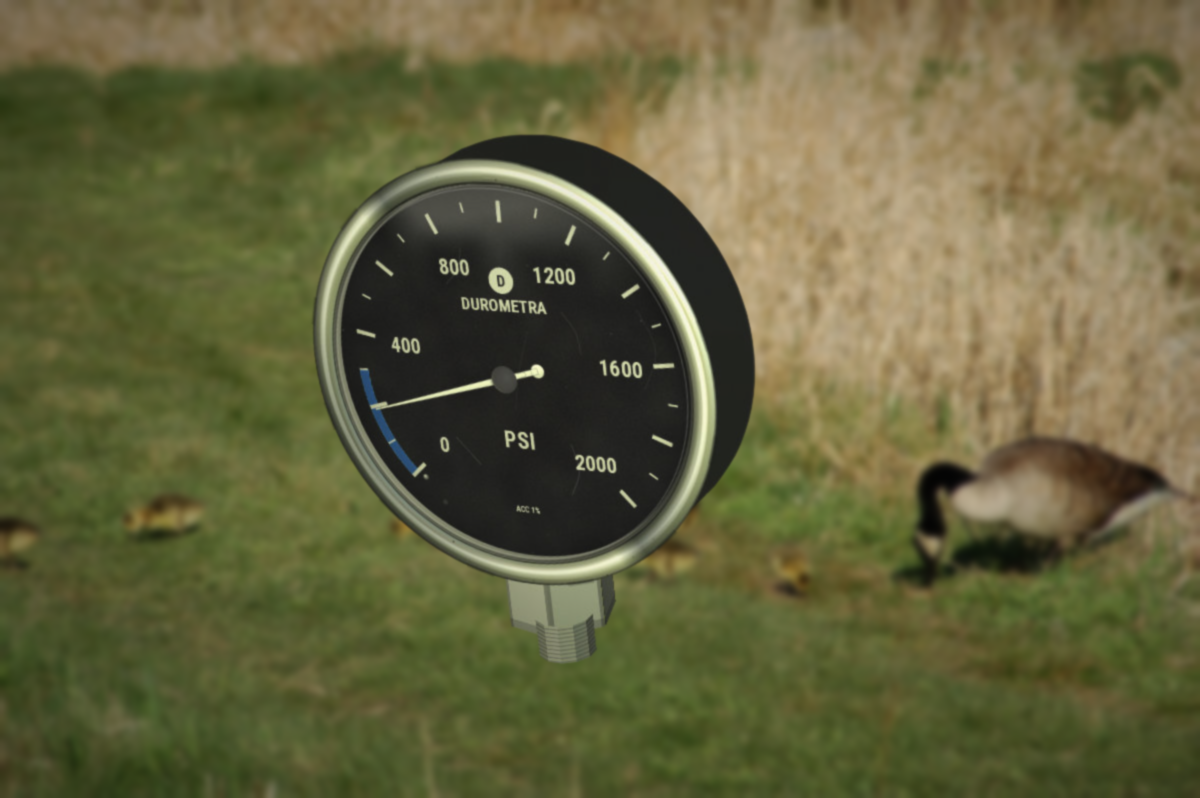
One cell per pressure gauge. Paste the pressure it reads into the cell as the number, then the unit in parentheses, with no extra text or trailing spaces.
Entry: 200 (psi)
